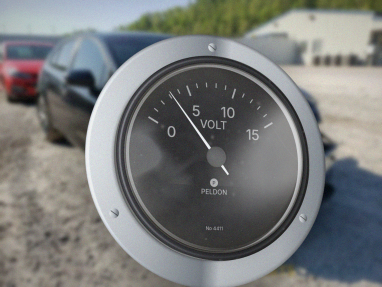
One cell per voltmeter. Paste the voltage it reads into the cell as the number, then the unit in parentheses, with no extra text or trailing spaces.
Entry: 3 (V)
